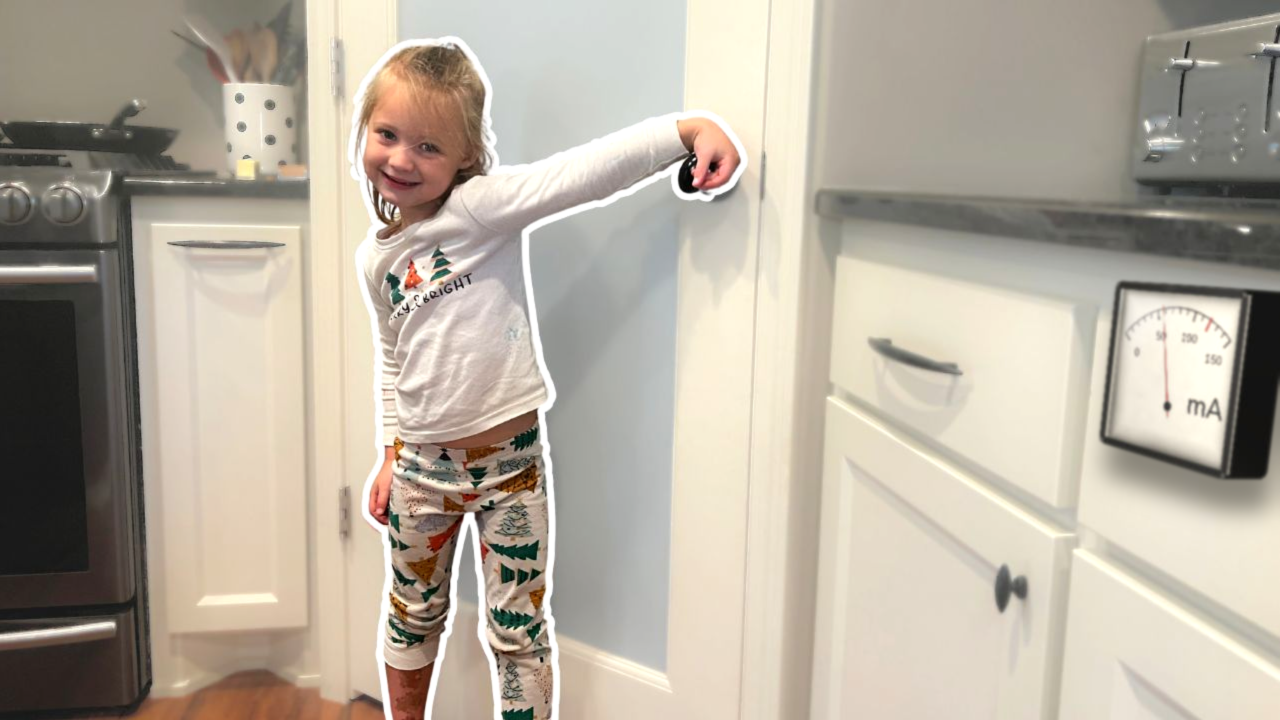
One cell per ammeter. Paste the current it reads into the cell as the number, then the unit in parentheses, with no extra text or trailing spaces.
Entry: 60 (mA)
